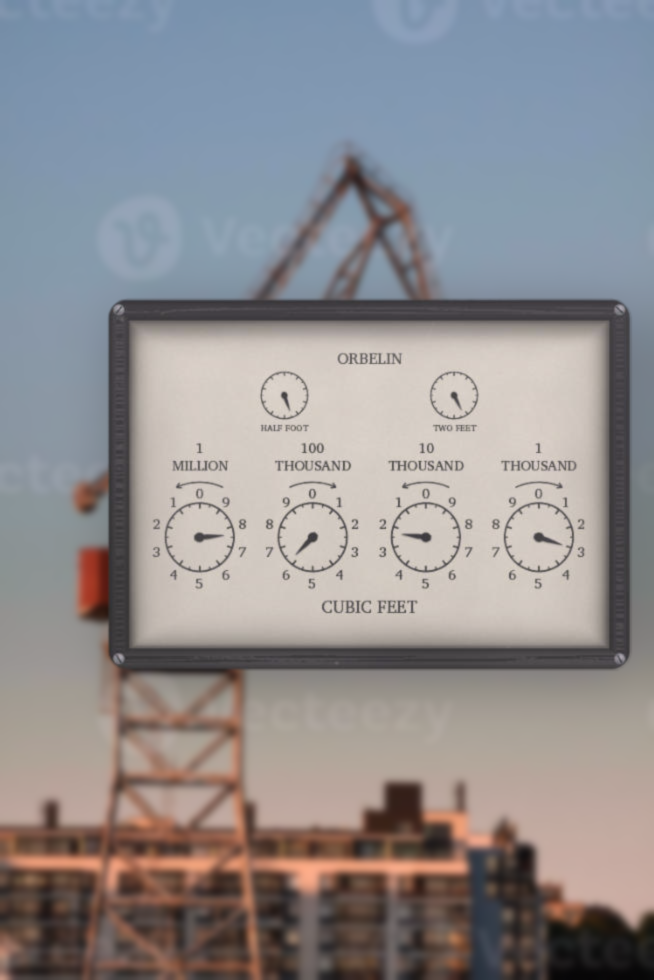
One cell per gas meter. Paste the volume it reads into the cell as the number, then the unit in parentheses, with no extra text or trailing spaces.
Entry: 762300 (ft³)
